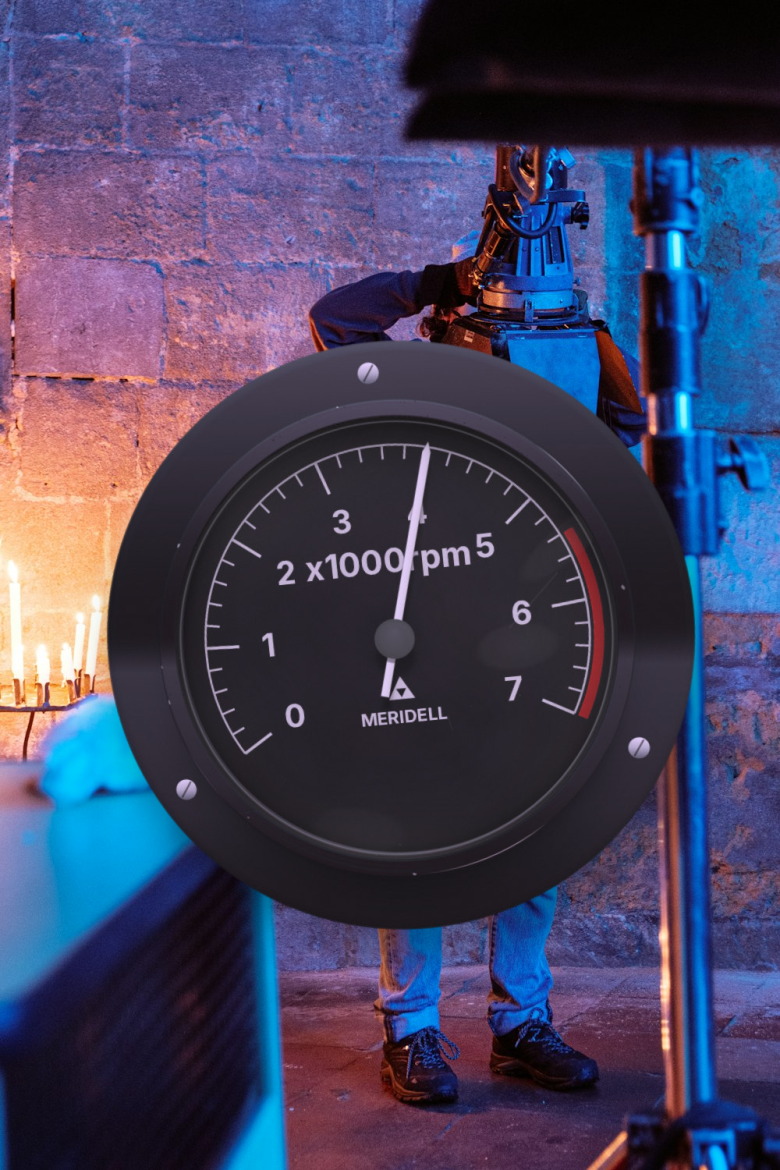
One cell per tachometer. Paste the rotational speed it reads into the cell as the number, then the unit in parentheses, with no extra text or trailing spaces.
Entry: 4000 (rpm)
